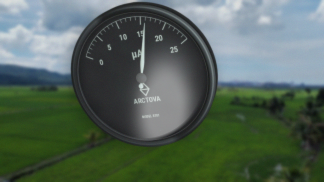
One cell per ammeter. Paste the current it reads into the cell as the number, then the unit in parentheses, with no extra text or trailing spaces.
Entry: 16 (µA)
